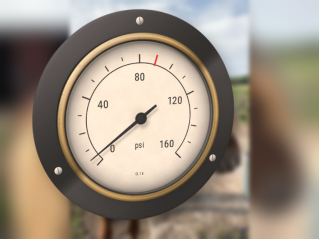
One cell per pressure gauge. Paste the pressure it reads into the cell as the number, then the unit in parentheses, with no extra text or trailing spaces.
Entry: 5 (psi)
